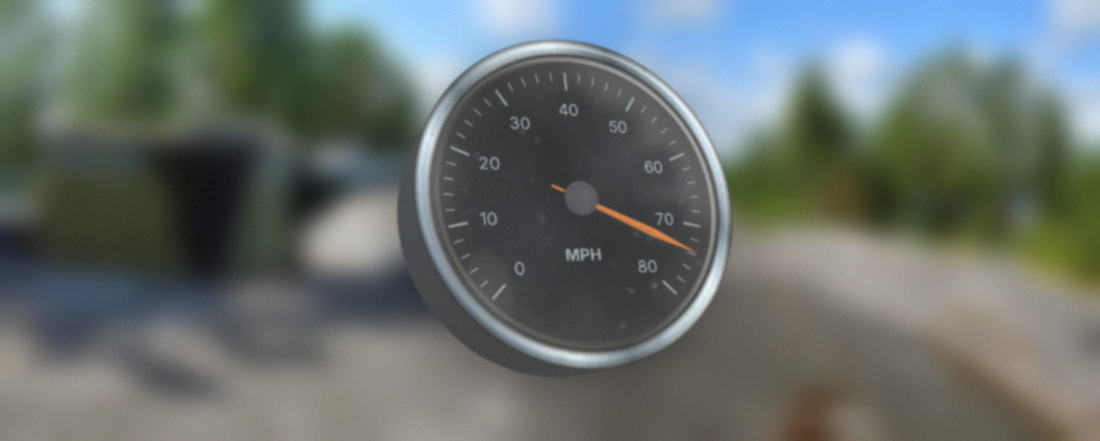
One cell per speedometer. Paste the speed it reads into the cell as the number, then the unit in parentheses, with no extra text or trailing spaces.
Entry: 74 (mph)
